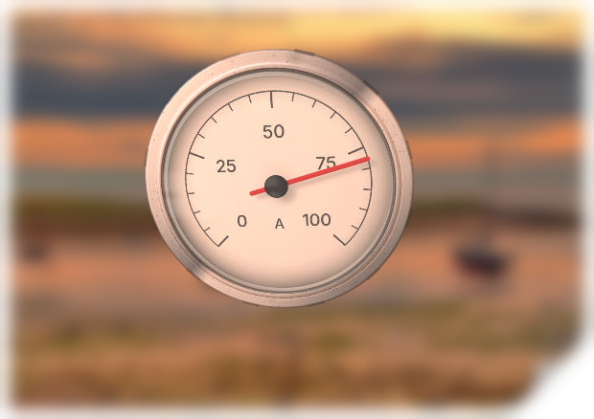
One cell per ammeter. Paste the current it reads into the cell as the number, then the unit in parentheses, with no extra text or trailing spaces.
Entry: 77.5 (A)
